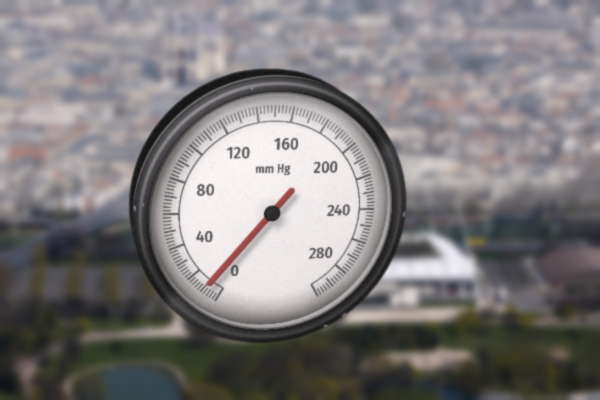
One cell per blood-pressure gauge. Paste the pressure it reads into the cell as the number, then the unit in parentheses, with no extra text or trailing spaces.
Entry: 10 (mmHg)
